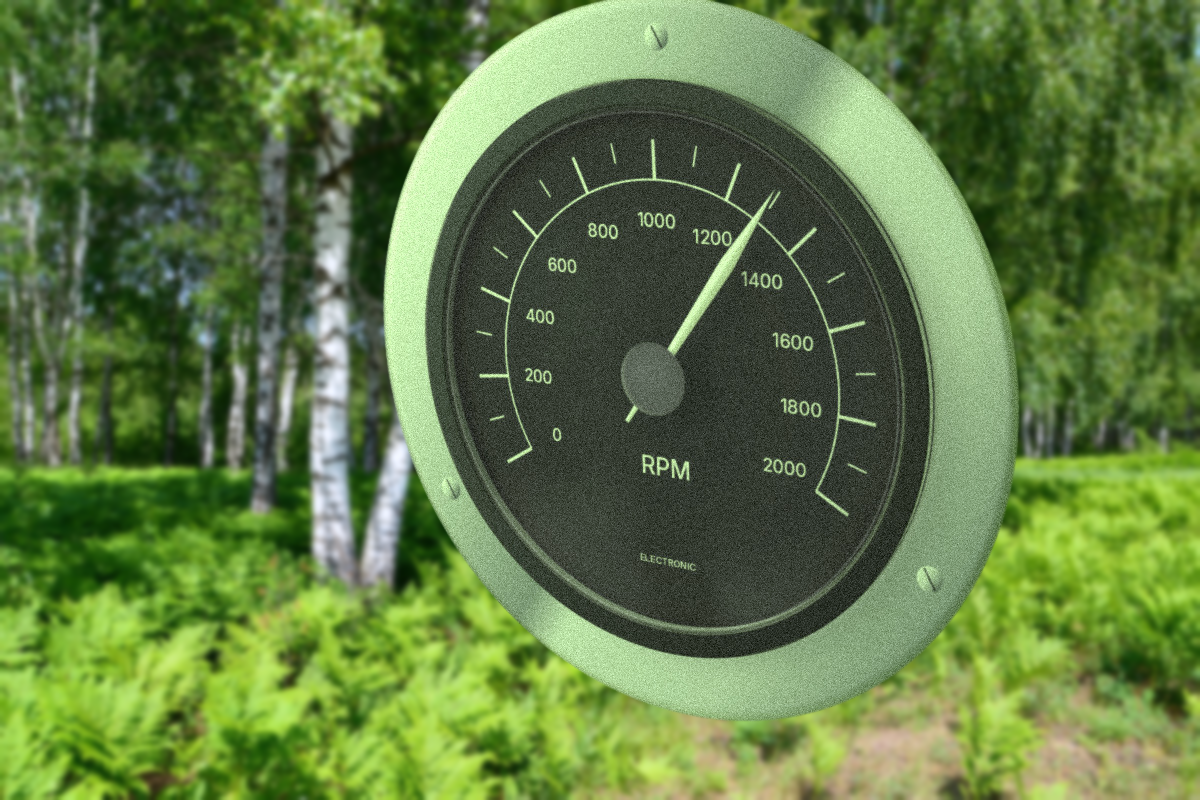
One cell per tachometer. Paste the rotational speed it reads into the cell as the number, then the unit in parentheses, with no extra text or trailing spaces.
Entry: 1300 (rpm)
